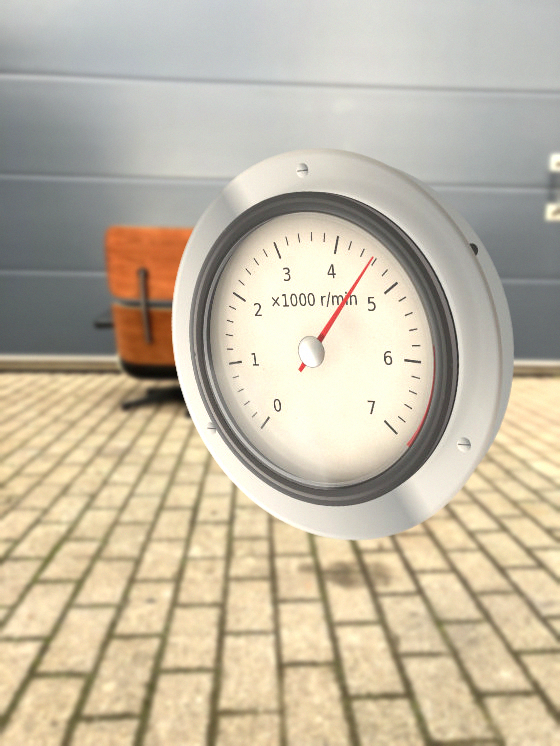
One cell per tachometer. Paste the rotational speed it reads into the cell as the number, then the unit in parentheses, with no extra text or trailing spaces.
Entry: 4600 (rpm)
